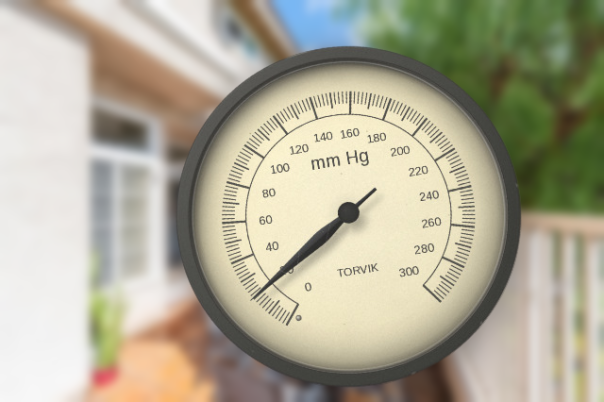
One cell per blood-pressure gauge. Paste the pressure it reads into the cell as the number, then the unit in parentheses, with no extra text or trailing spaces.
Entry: 20 (mmHg)
